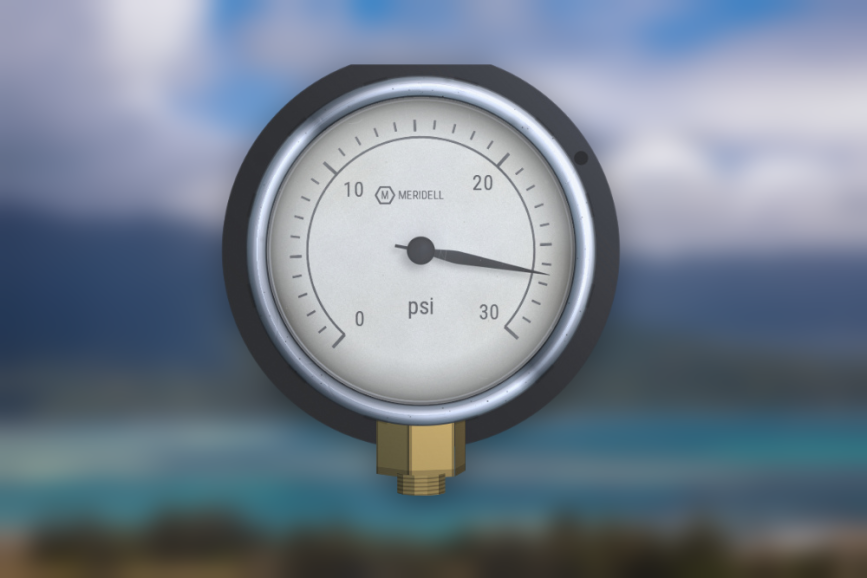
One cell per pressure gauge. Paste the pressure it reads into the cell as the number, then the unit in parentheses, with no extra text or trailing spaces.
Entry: 26.5 (psi)
